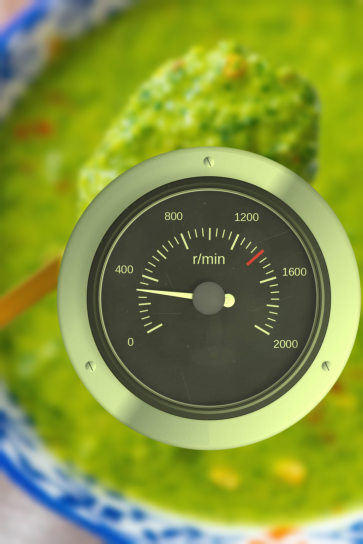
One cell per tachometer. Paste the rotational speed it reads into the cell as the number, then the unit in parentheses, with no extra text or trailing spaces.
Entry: 300 (rpm)
